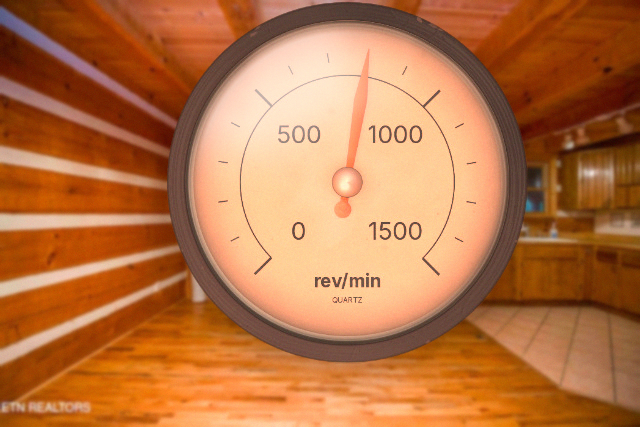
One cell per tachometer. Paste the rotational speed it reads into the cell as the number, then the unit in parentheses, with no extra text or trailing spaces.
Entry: 800 (rpm)
